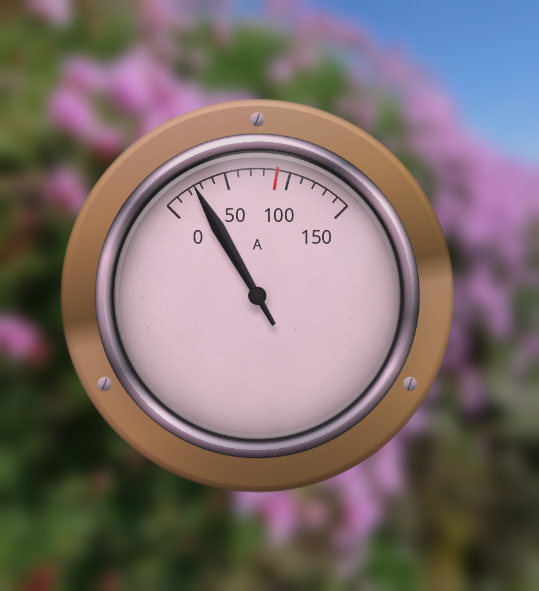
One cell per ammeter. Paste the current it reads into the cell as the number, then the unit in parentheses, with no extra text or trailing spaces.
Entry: 25 (A)
